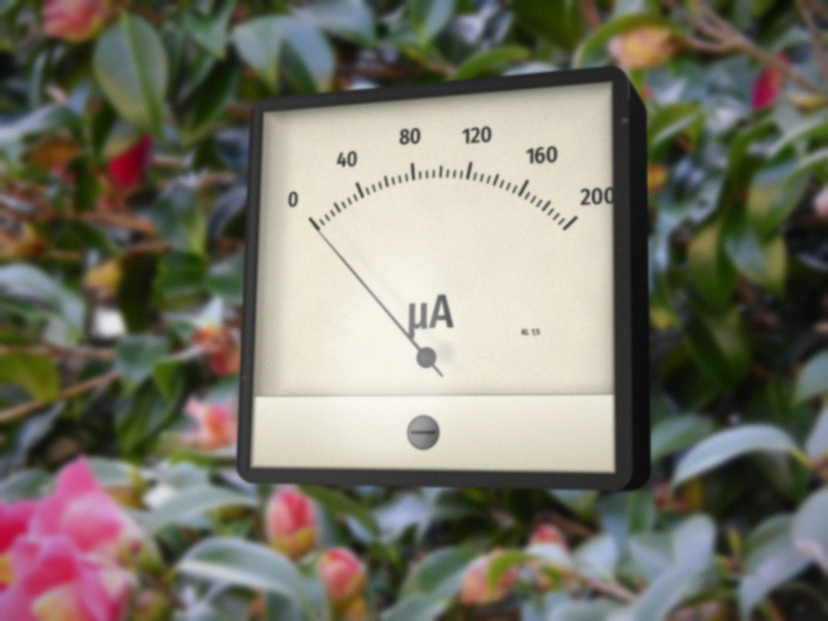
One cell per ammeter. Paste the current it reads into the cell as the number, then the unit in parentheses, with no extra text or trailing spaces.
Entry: 0 (µA)
